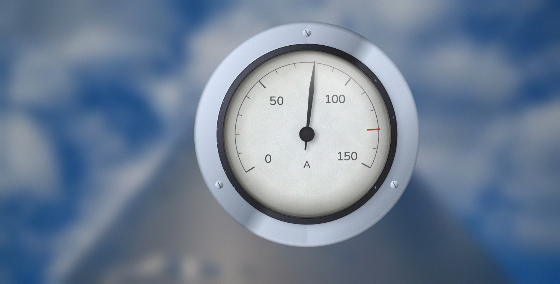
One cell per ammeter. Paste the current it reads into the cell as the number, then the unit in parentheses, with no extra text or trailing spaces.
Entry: 80 (A)
